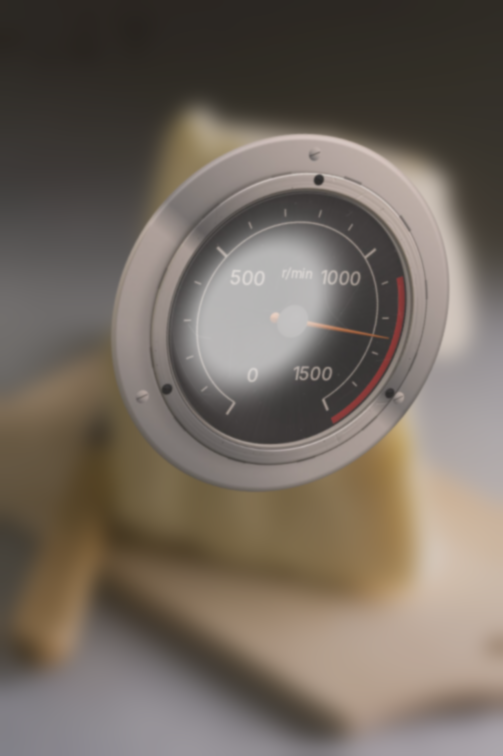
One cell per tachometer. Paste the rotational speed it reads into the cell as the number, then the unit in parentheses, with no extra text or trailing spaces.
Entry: 1250 (rpm)
